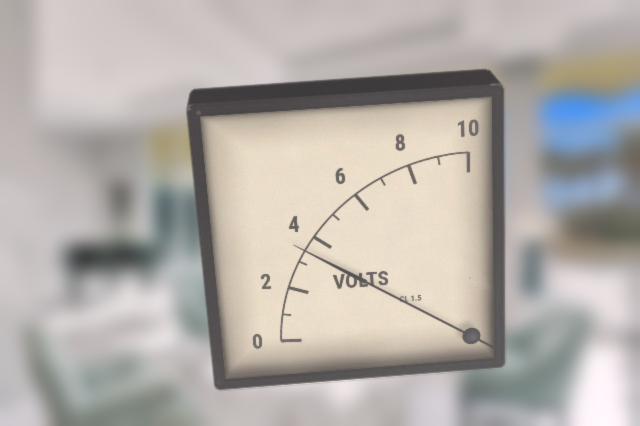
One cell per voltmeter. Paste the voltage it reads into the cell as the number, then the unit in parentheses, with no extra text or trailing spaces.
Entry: 3.5 (V)
